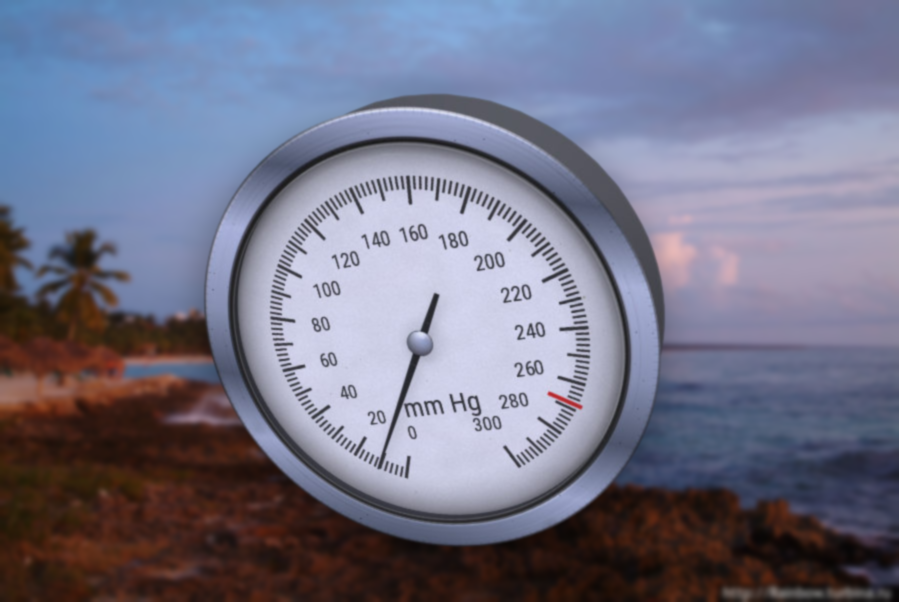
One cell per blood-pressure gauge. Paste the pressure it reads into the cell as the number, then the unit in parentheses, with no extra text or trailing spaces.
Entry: 10 (mmHg)
